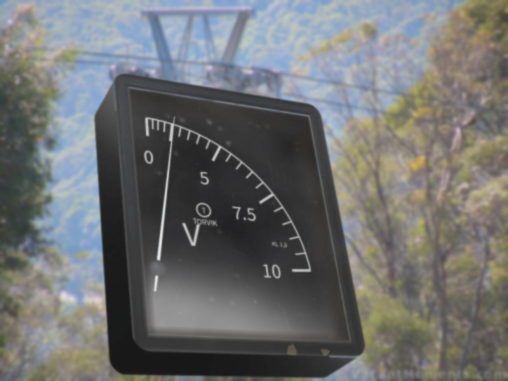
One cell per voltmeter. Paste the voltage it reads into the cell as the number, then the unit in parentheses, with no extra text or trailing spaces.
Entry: 2.5 (V)
